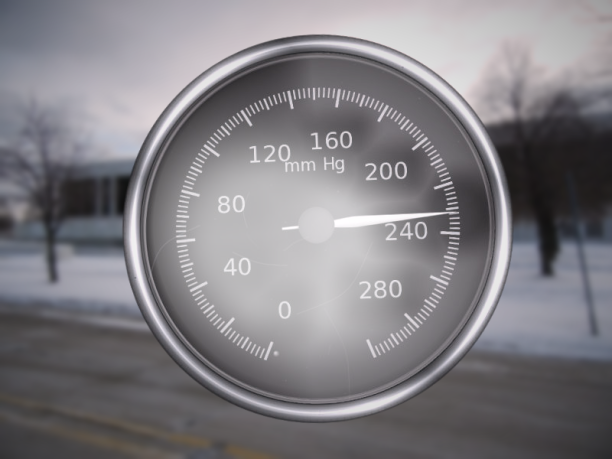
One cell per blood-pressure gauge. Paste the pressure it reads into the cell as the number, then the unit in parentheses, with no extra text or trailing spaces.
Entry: 232 (mmHg)
